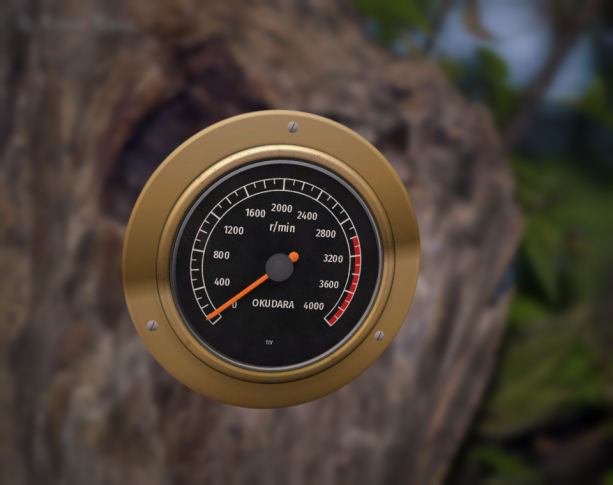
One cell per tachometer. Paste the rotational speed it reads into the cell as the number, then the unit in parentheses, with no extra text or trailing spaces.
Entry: 100 (rpm)
